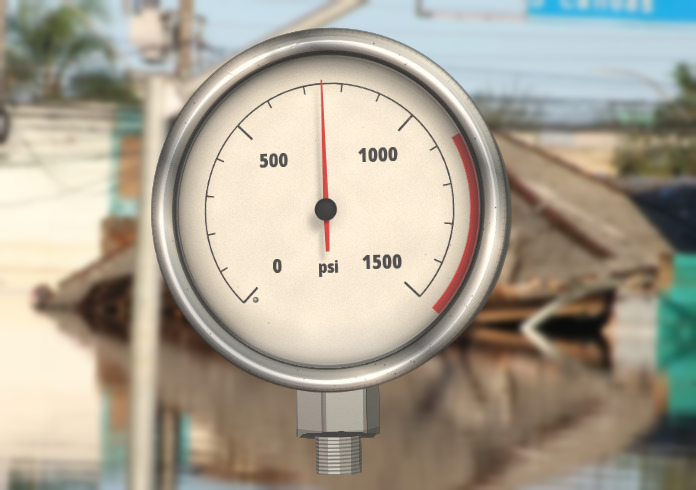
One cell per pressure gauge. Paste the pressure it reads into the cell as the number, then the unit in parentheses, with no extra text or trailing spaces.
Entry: 750 (psi)
